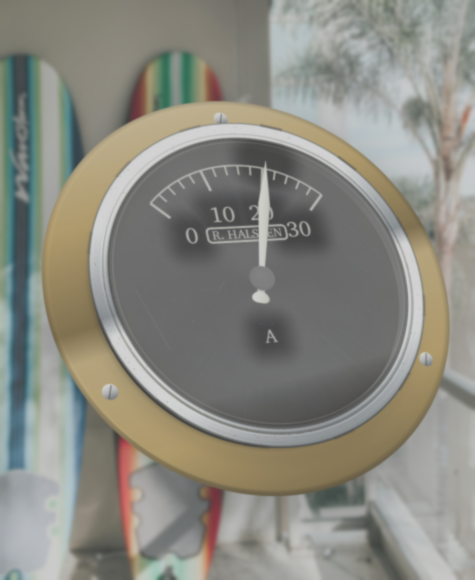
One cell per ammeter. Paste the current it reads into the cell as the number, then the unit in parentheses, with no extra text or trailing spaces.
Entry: 20 (A)
